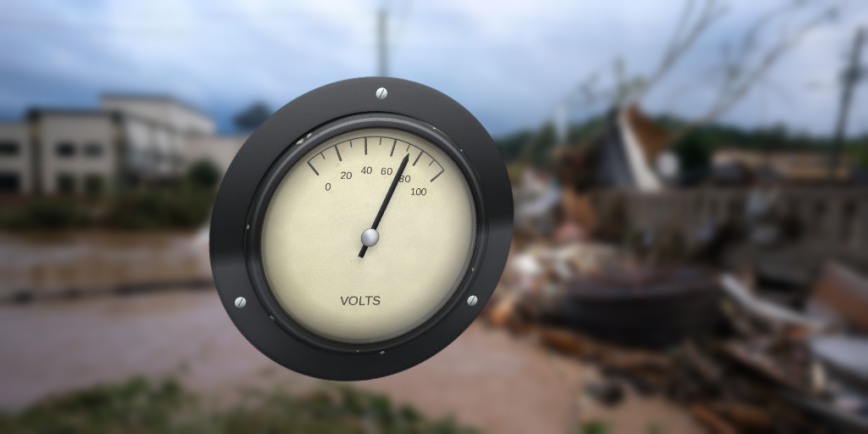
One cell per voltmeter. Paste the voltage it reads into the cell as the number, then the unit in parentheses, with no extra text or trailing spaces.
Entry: 70 (V)
